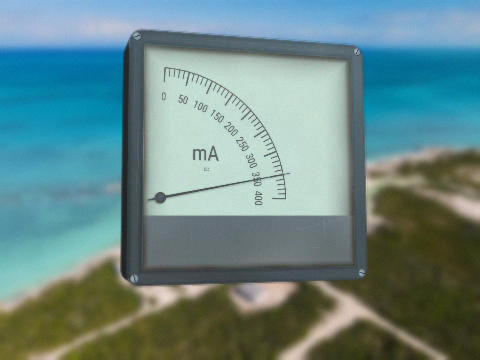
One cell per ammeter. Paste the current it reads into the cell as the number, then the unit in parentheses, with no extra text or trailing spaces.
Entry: 350 (mA)
